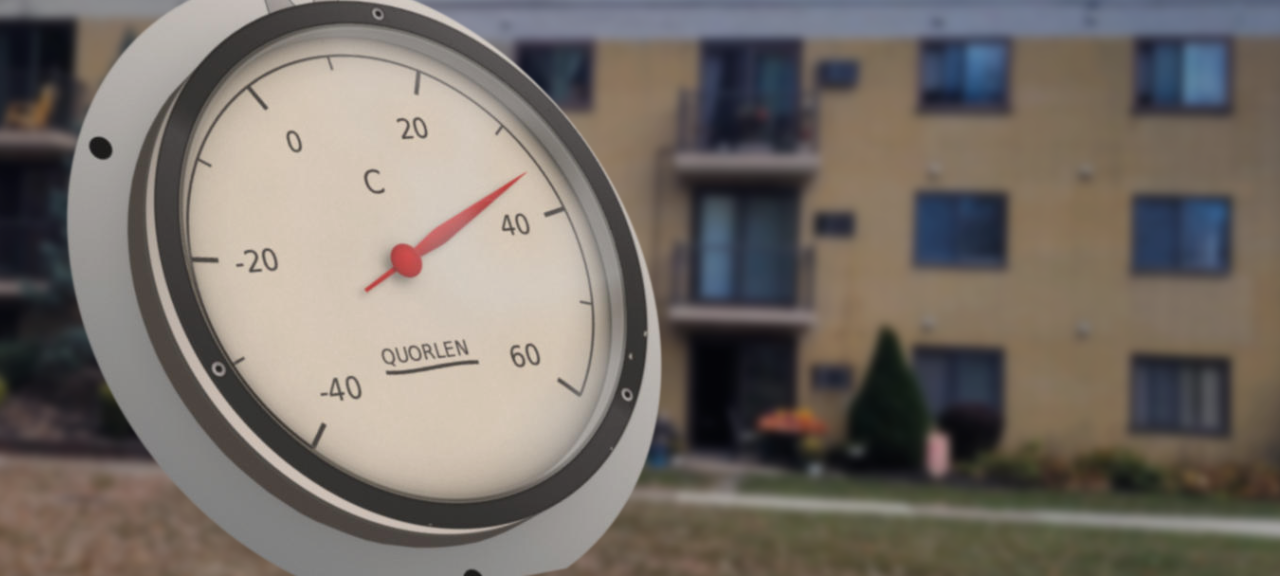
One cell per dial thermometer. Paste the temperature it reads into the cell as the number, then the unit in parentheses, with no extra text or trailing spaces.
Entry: 35 (°C)
